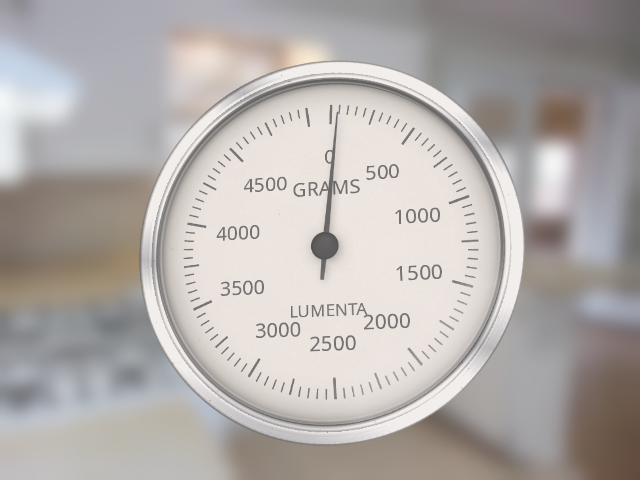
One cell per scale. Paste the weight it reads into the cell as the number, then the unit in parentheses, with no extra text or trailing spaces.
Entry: 50 (g)
